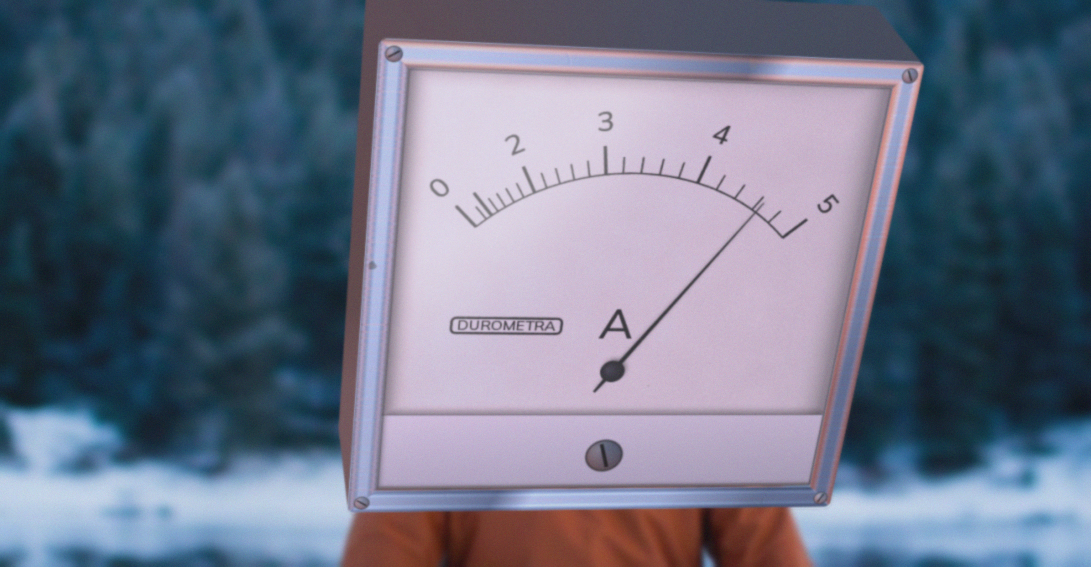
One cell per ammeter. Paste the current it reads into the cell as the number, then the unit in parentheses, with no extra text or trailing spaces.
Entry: 4.6 (A)
